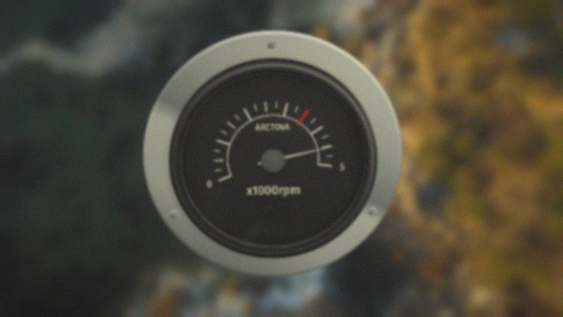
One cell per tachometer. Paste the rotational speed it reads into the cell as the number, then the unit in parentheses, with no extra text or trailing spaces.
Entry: 4500 (rpm)
